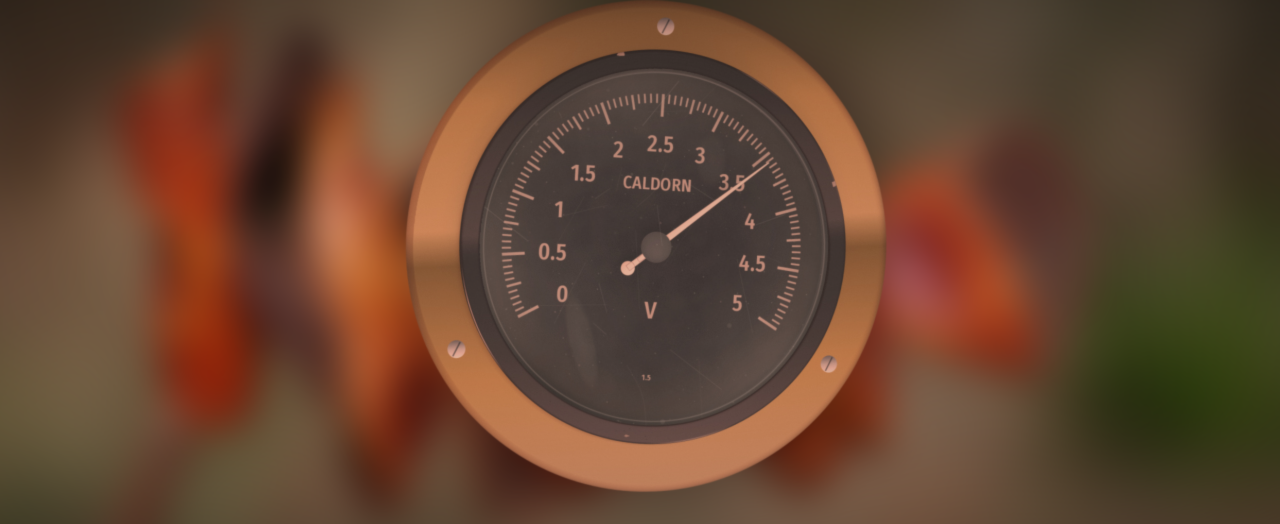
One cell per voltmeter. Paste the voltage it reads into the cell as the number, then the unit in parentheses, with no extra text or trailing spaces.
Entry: 3.55 (V)
